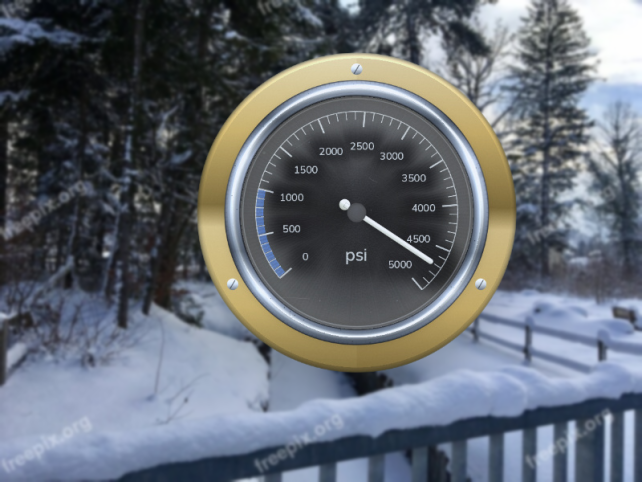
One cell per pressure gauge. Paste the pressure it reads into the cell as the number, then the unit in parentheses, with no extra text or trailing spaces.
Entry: 4700 (psi)
